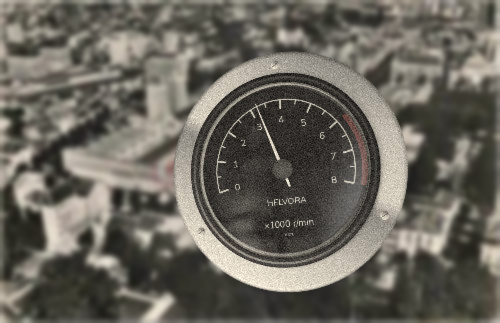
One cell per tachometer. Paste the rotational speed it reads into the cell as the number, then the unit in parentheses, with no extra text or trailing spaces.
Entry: 3250 (rpm)
